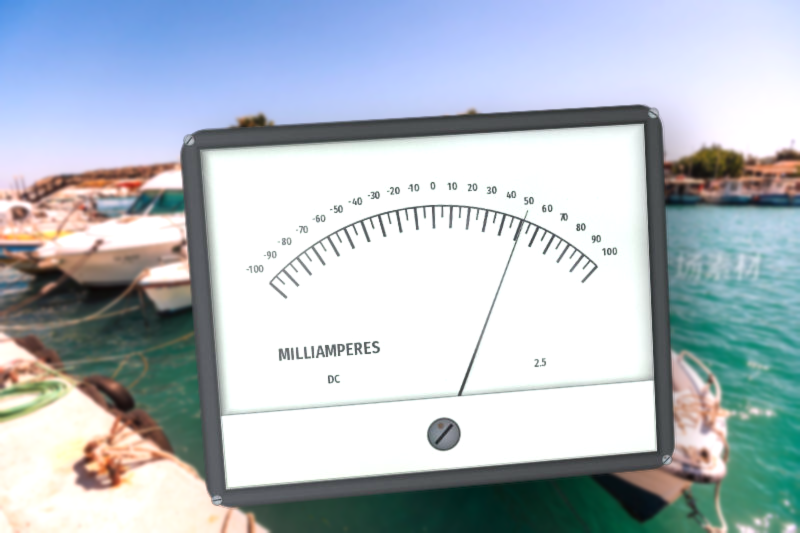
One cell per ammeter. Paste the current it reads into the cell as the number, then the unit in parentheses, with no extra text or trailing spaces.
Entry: 50 (mA)
